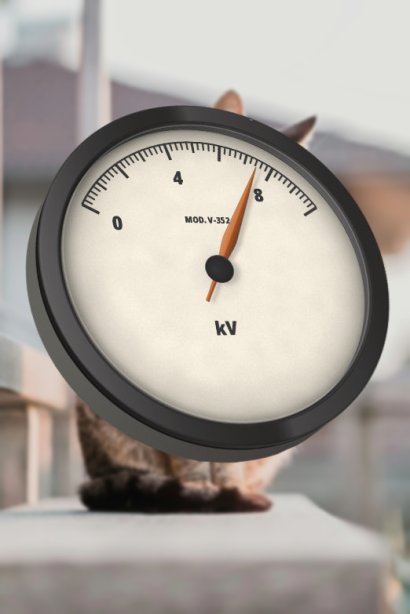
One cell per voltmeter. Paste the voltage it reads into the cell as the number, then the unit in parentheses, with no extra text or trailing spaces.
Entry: 7.4 (kV)
